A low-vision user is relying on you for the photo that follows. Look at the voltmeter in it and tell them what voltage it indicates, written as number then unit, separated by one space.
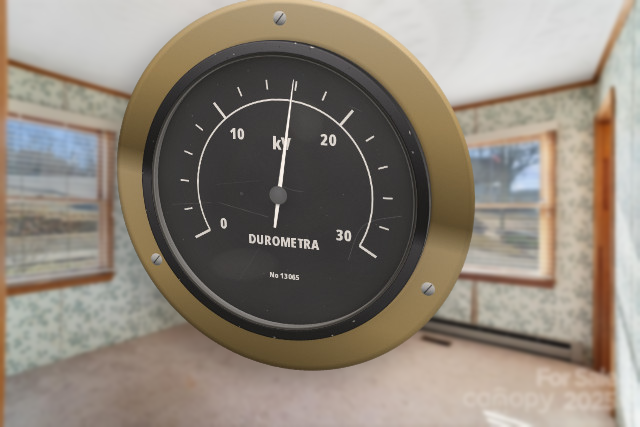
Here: 16 kV
